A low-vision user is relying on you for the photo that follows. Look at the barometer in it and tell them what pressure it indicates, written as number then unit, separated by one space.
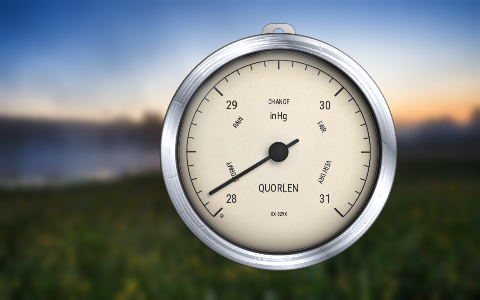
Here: 28.15 inHg
